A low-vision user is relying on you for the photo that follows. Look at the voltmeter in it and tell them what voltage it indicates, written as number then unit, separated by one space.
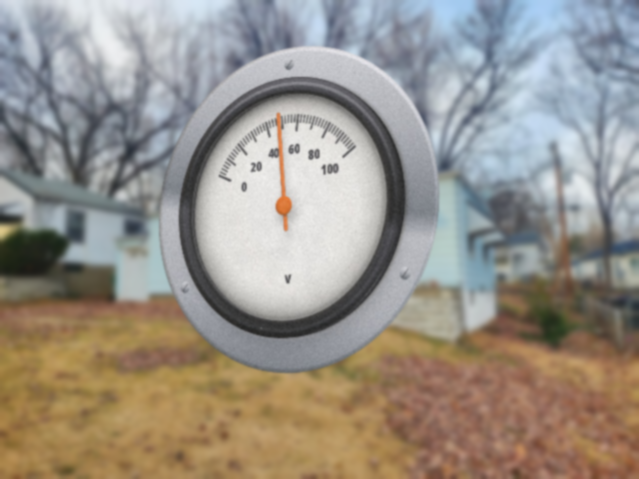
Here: 50 V
